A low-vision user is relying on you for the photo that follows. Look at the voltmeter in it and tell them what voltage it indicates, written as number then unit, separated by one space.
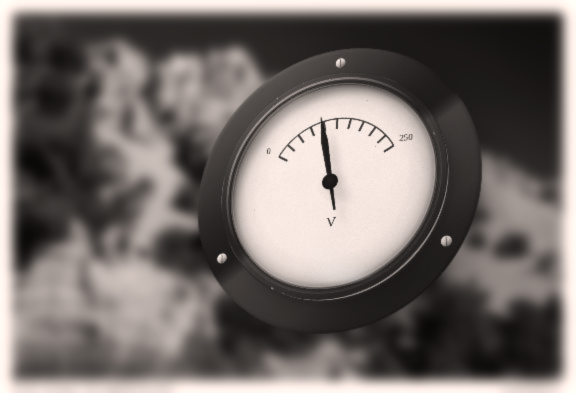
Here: 100 V
